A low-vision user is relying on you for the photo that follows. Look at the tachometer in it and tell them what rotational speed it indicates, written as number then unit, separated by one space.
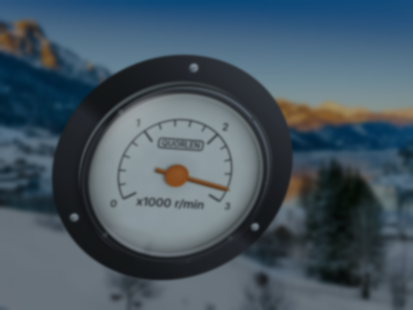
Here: 2800 rpm
